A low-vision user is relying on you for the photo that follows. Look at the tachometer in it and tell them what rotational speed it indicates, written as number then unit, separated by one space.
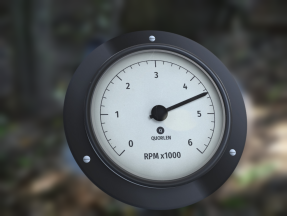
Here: 4500 rpm
